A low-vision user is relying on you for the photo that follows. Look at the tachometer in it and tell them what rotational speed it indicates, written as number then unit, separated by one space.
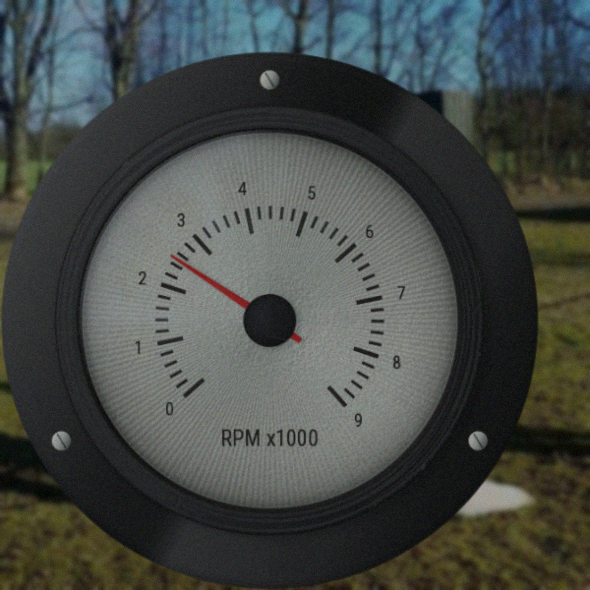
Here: 2500 rpm
